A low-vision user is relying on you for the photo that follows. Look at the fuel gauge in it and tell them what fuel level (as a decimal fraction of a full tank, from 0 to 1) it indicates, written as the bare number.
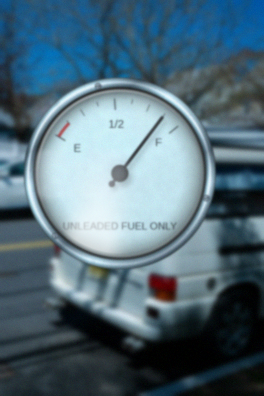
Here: 0.875
